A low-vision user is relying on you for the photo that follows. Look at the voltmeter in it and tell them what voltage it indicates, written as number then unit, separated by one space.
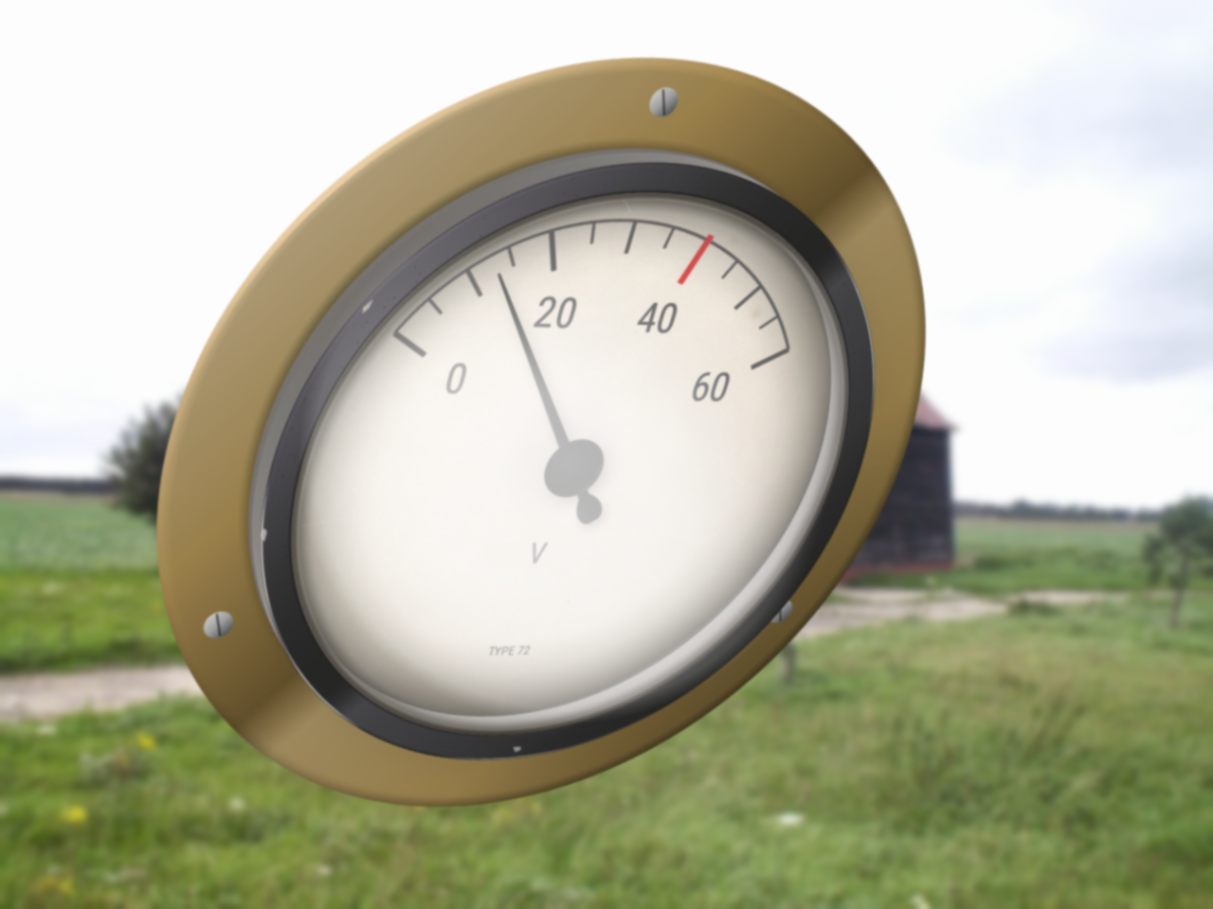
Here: 12.5 V
